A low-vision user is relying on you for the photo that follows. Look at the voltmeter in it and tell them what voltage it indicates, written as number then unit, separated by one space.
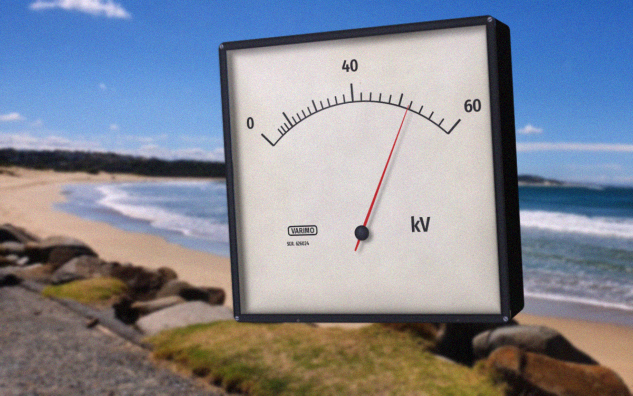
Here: 52 kV
